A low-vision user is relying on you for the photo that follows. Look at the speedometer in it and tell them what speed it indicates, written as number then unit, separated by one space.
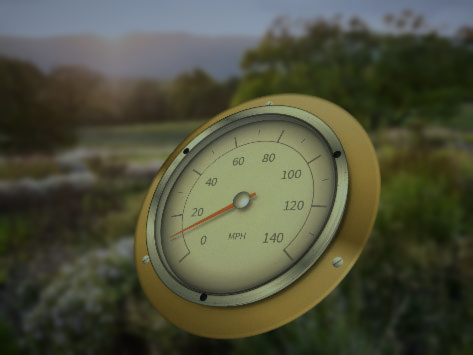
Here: 10 mph
